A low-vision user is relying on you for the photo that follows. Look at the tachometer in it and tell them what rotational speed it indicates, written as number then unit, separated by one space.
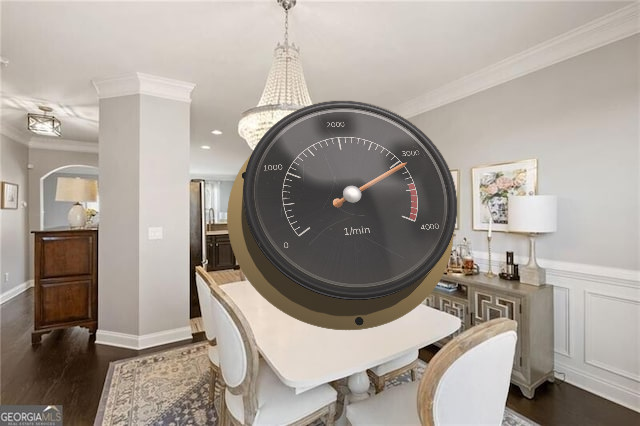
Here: 3100 rpm
